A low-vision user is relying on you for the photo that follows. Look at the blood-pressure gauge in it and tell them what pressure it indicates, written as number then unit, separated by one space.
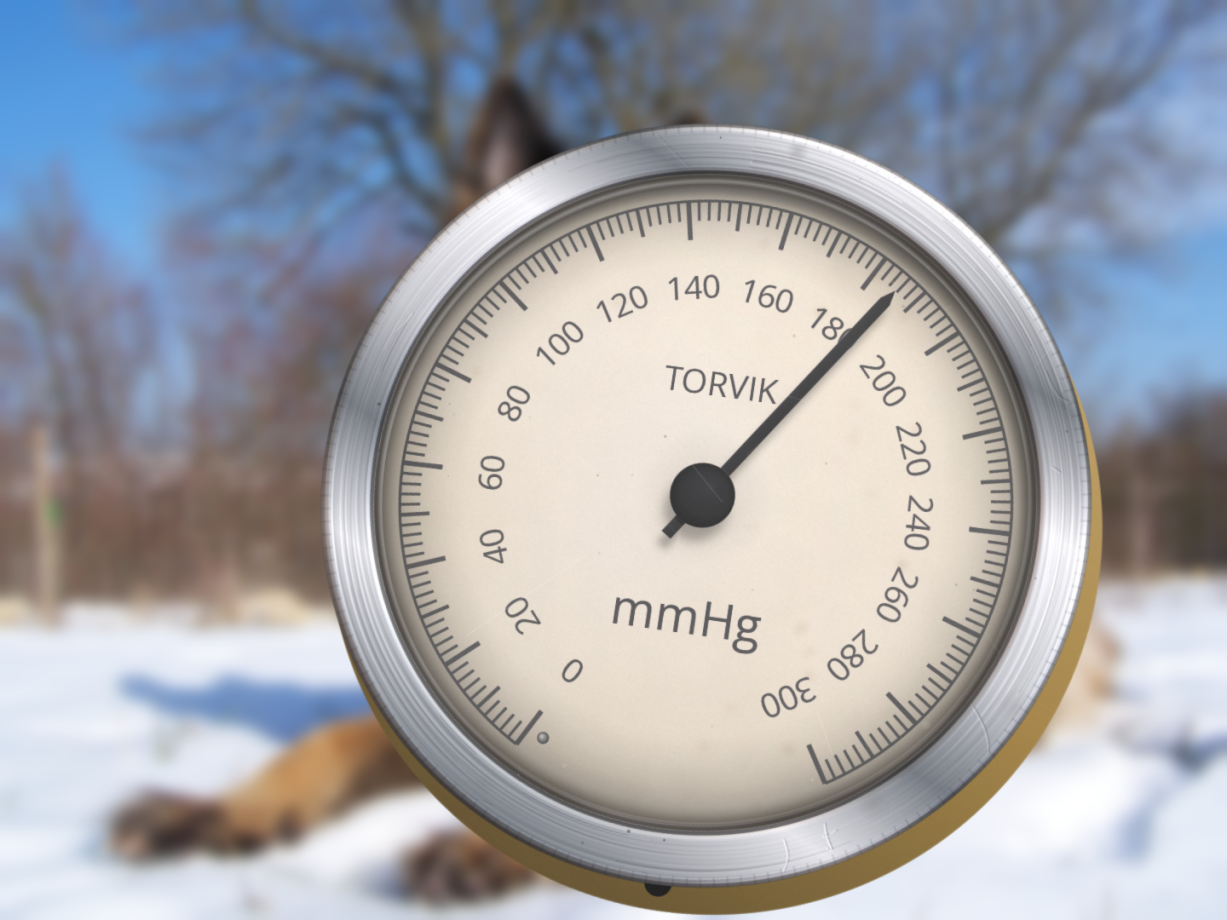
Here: 186 mmHg
